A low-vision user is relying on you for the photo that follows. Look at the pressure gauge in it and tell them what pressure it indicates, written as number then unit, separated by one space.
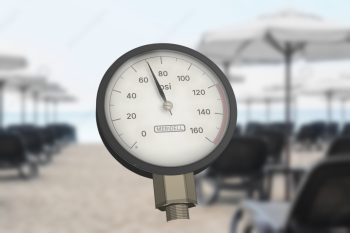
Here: 70 psi
